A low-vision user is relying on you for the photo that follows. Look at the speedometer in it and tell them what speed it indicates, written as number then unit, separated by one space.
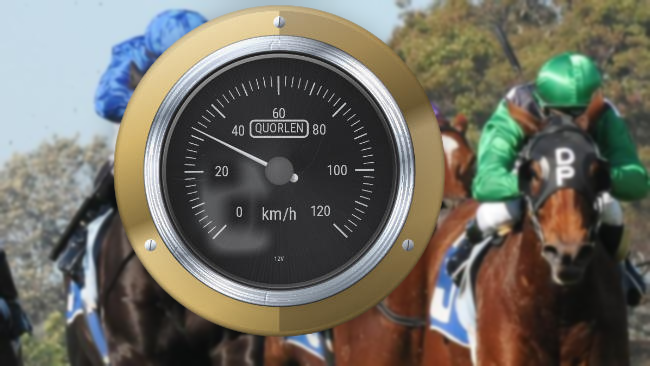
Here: 32 km/h
